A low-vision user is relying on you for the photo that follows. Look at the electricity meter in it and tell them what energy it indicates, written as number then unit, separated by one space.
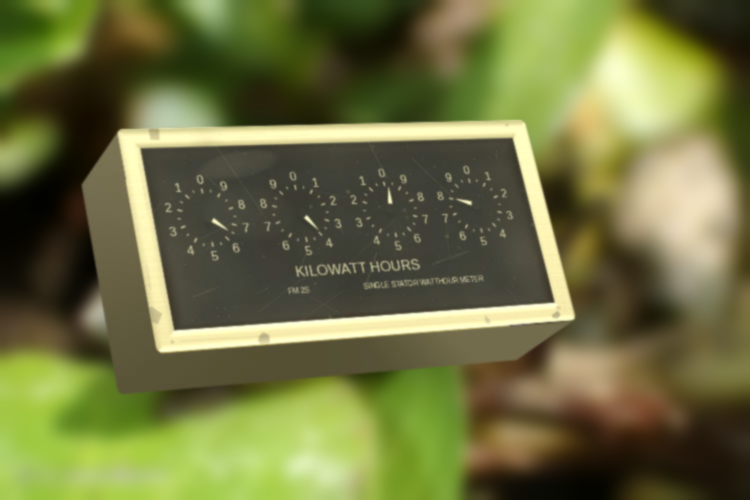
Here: 6398 kWh
